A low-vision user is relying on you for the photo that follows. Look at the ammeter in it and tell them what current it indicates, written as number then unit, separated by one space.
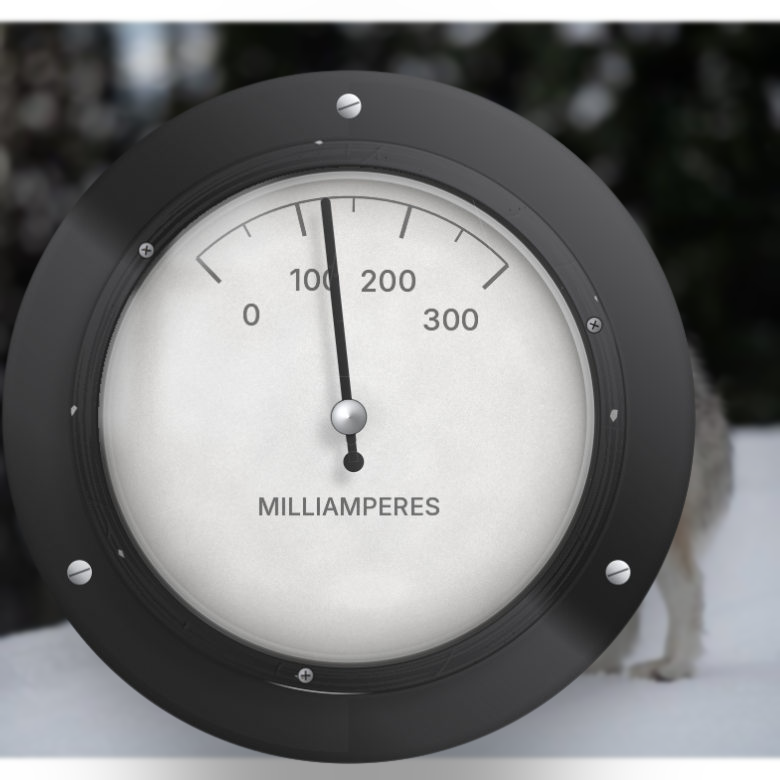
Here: 125 mA
